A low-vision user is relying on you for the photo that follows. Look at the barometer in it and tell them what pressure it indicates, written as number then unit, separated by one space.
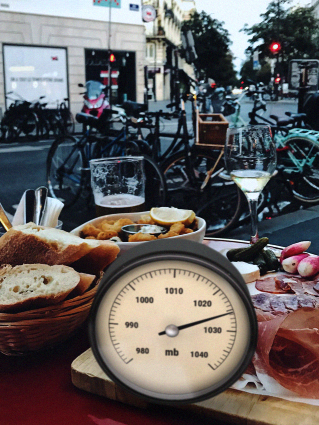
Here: 1025 mbar
